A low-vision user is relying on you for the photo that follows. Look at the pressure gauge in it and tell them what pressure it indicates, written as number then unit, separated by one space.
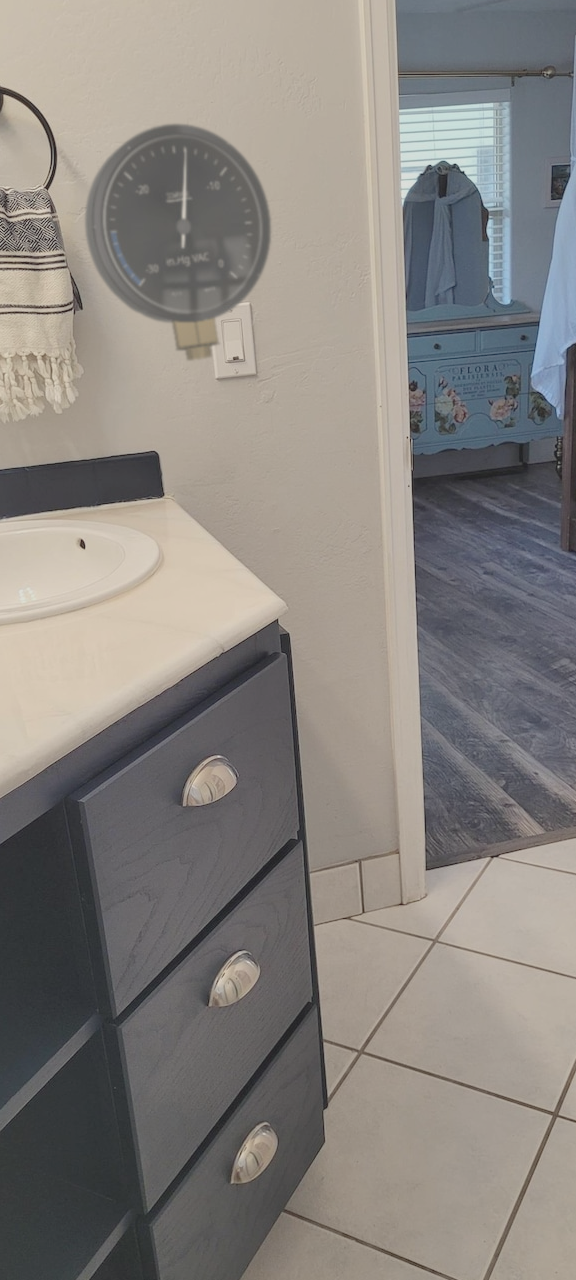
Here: -14 inHg
